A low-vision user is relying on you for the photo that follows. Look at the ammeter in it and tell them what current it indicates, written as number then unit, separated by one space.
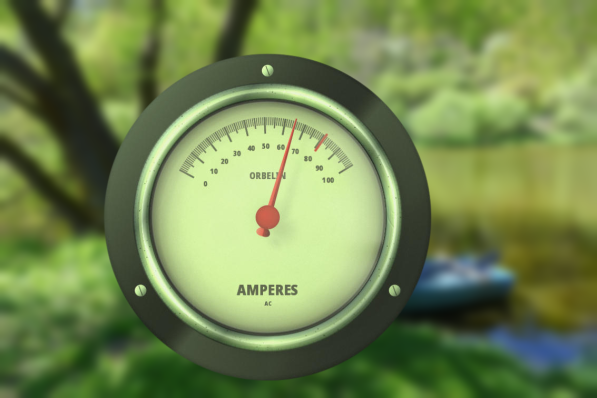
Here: 65 A
